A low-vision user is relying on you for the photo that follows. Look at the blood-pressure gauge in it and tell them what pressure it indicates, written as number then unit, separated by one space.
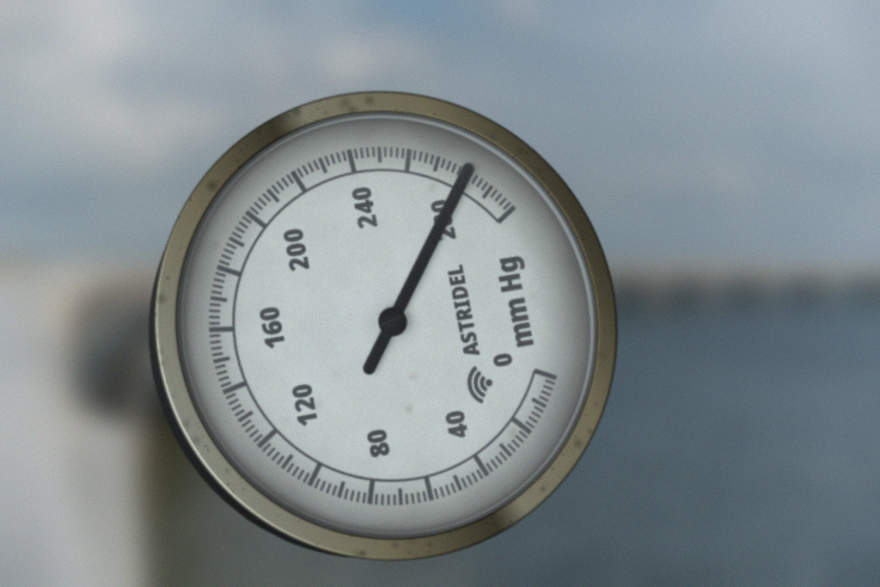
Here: 280 mmHg
